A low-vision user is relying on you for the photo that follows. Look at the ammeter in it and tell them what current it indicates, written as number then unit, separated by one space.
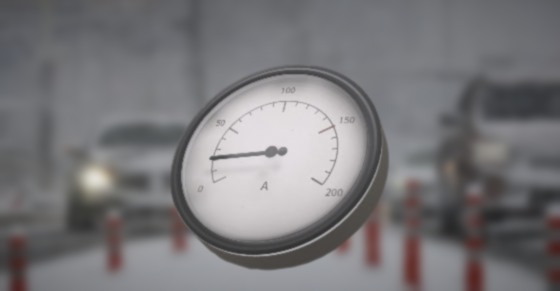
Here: 20 A
